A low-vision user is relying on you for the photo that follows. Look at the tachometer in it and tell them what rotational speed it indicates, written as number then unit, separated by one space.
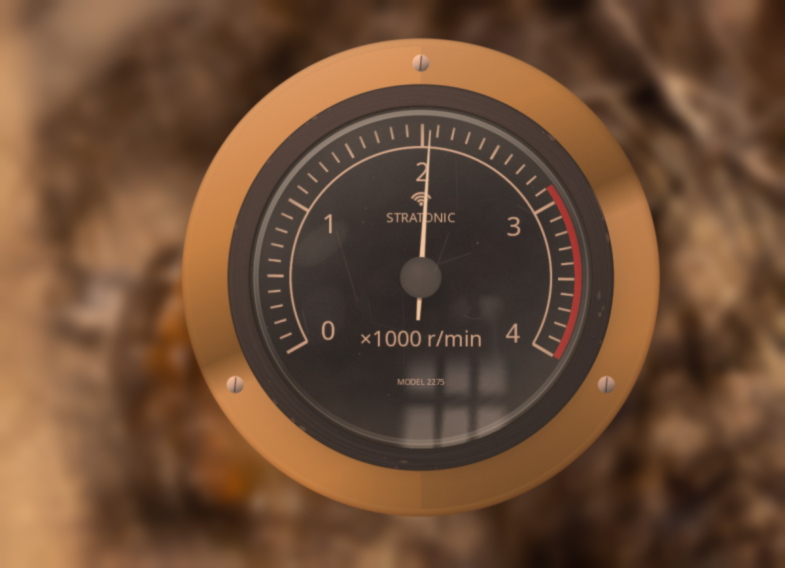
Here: 2050 rpm
